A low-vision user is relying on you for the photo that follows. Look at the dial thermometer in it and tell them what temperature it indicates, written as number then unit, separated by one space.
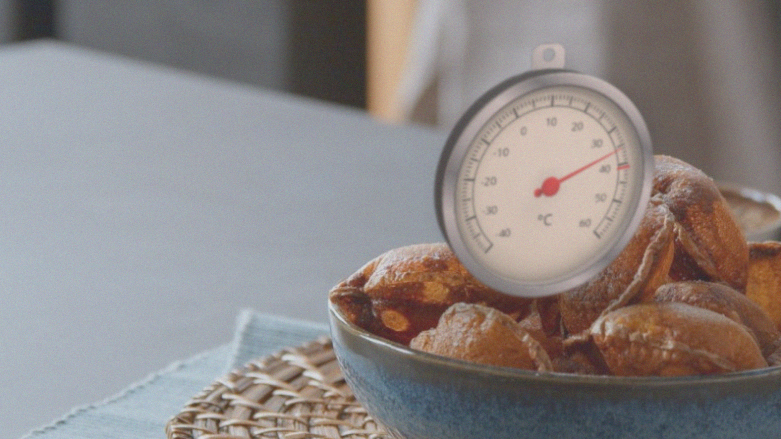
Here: 35 °C
